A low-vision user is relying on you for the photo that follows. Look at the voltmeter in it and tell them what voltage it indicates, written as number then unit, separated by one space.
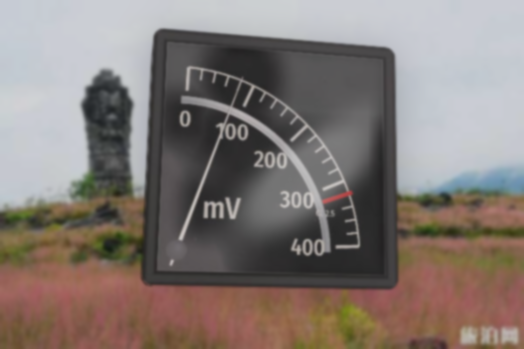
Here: 80 mV
